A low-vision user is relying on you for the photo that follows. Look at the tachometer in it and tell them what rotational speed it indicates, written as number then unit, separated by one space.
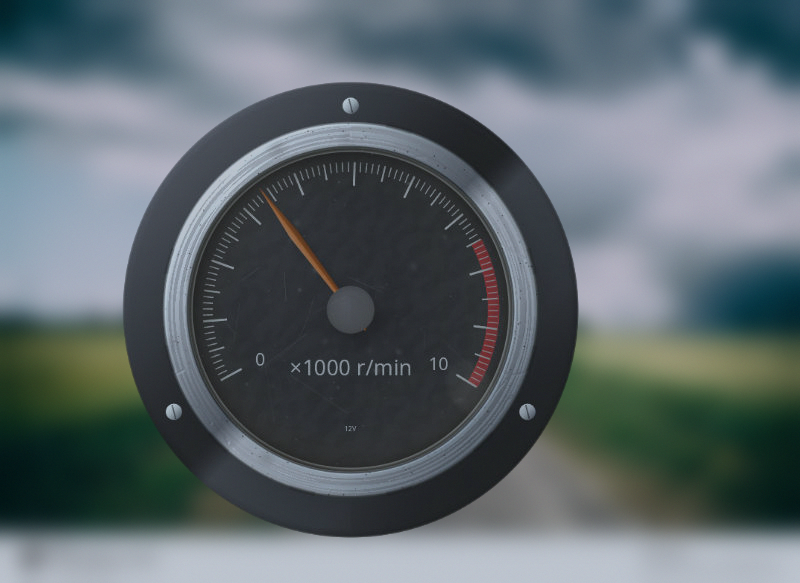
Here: 3400 rpm
